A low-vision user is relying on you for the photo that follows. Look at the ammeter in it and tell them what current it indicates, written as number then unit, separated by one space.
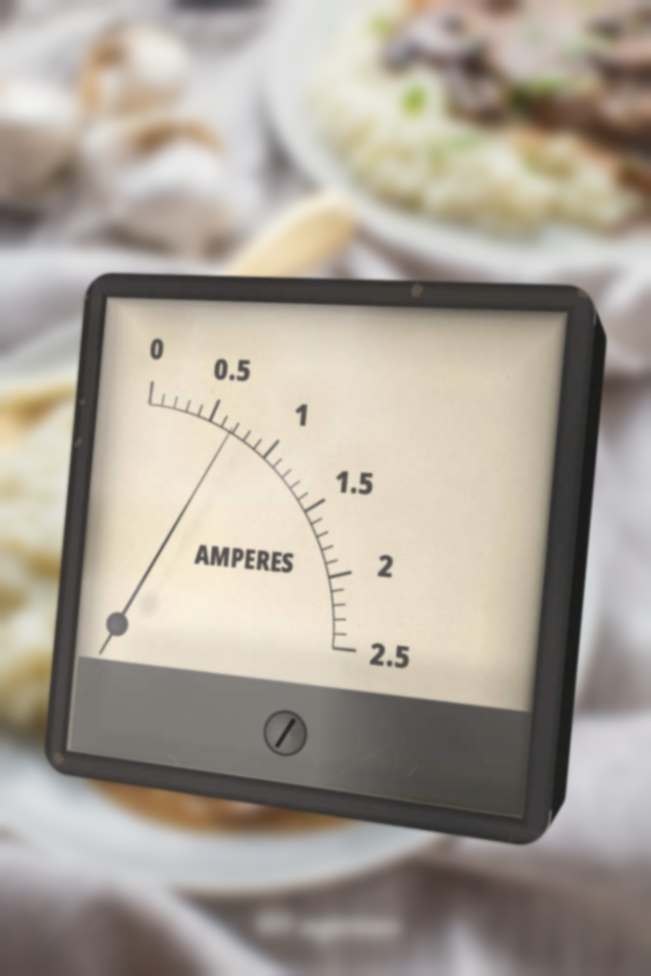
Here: 0.7 A
